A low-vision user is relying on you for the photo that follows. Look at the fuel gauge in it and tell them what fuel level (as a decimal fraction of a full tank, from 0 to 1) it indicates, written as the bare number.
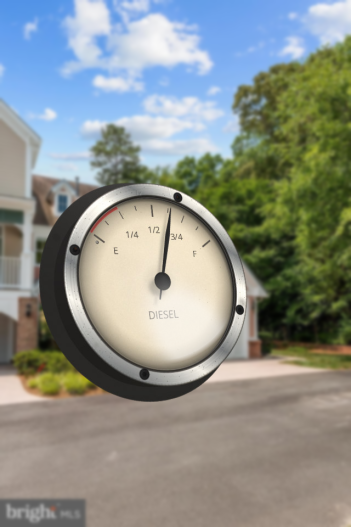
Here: 0.625
